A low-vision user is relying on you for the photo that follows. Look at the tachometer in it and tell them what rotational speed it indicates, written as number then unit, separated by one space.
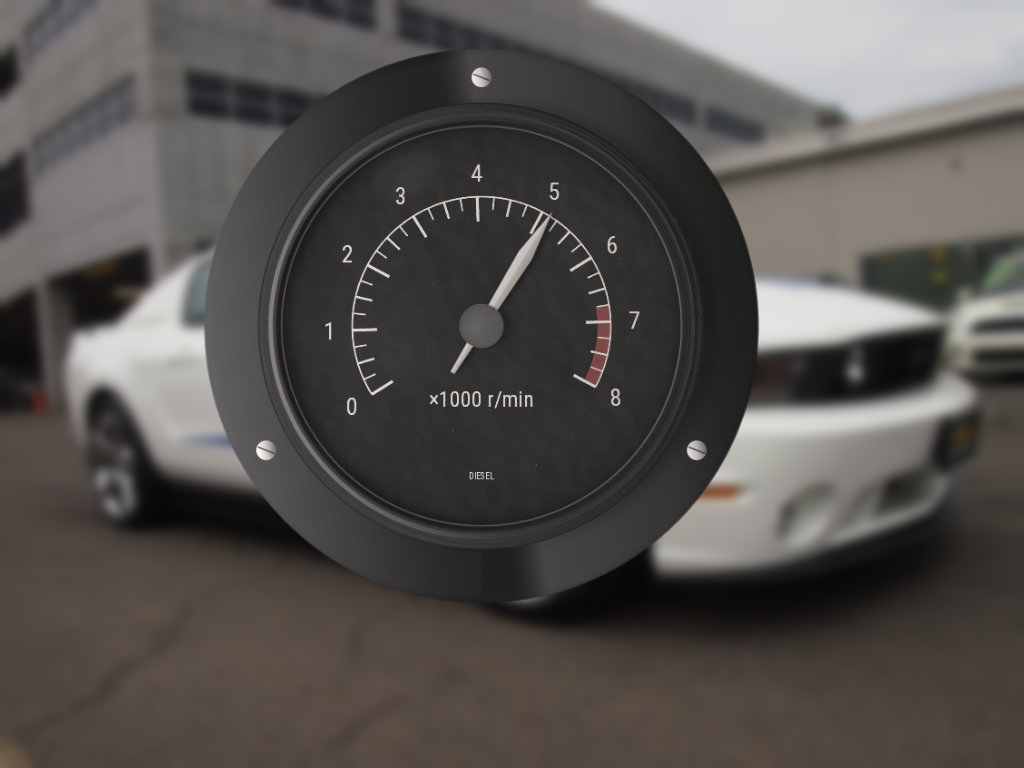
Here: 5125 rpm
